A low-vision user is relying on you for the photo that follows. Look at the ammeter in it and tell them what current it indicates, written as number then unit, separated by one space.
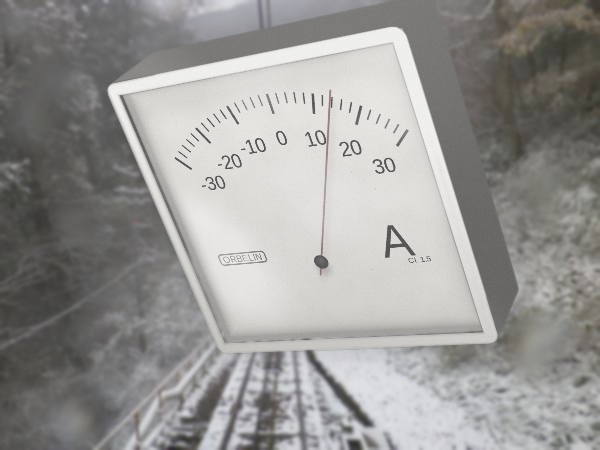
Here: 14 A
